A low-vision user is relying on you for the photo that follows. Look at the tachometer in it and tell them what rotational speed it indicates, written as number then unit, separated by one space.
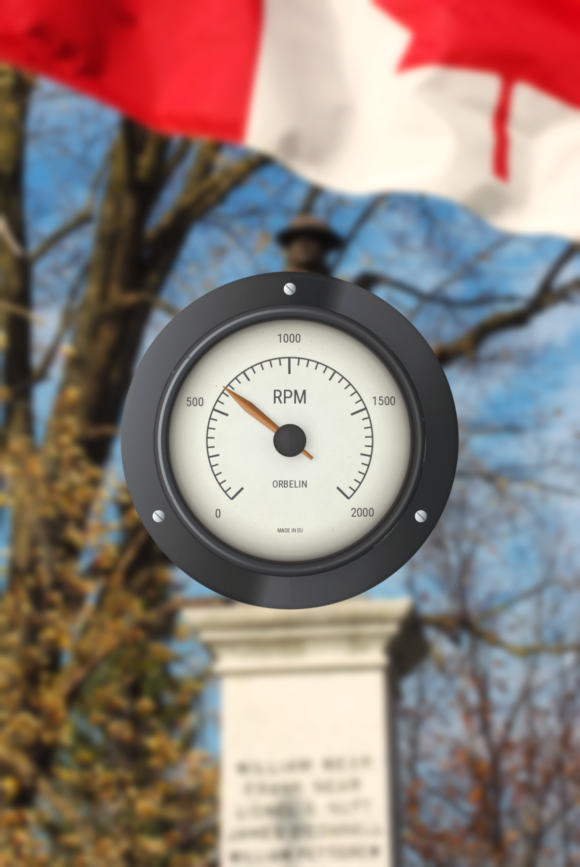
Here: 625 rpm
